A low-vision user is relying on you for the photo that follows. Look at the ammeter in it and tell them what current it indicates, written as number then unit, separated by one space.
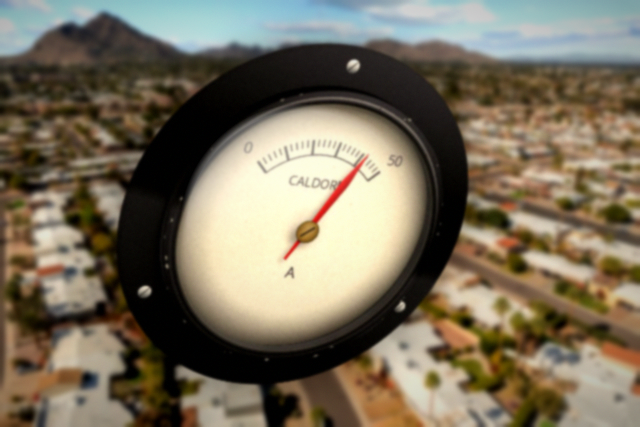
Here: 40 A
